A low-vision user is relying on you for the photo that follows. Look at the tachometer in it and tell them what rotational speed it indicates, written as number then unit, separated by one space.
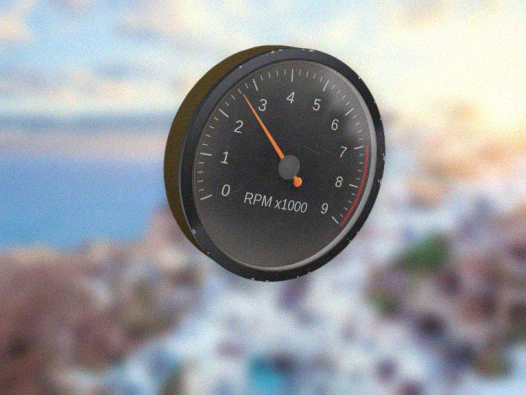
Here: 2600 rpm
